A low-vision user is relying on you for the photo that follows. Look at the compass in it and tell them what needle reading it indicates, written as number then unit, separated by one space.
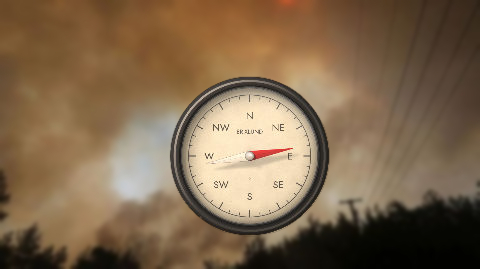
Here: 80 °
